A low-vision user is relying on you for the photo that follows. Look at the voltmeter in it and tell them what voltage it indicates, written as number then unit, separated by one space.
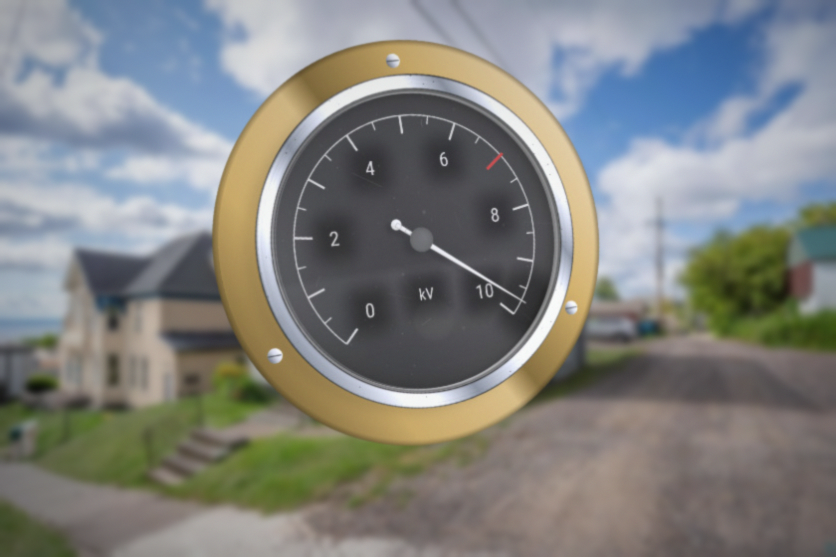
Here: 9.75 kV
